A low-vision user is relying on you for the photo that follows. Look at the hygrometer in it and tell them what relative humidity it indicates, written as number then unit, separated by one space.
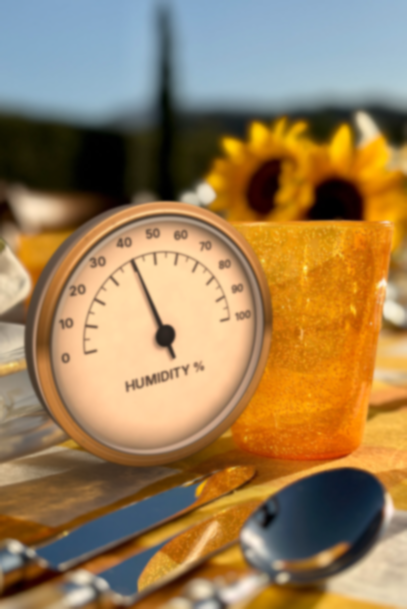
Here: 40 %
